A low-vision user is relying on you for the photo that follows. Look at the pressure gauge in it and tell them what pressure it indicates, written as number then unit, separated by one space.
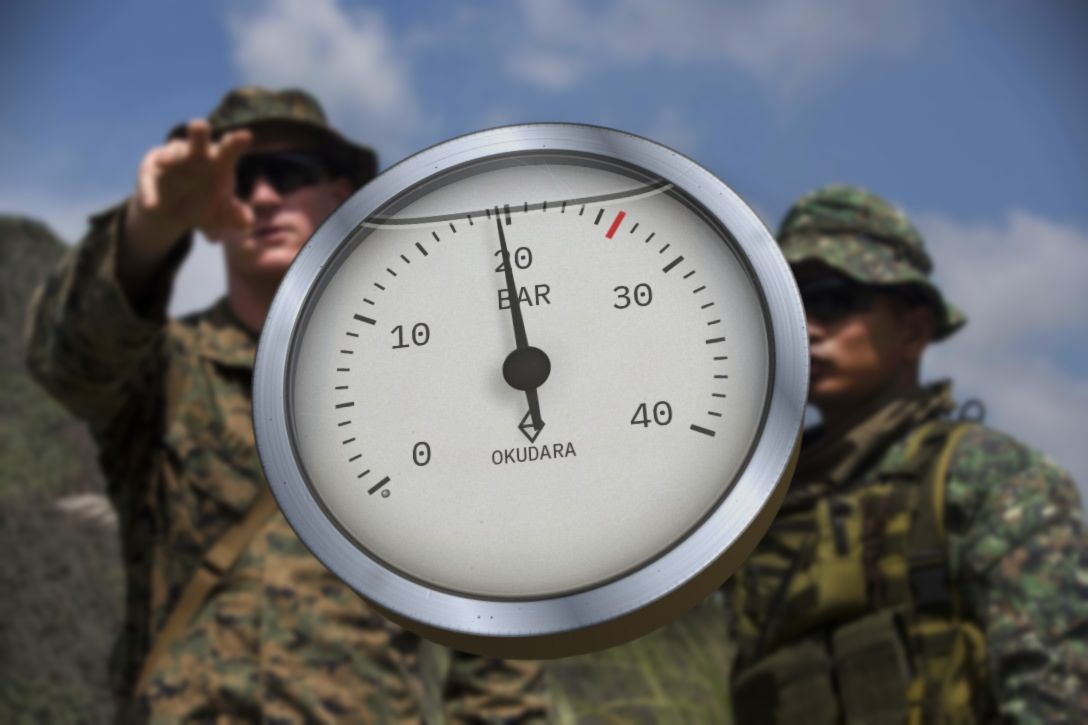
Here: 19.5 bar
